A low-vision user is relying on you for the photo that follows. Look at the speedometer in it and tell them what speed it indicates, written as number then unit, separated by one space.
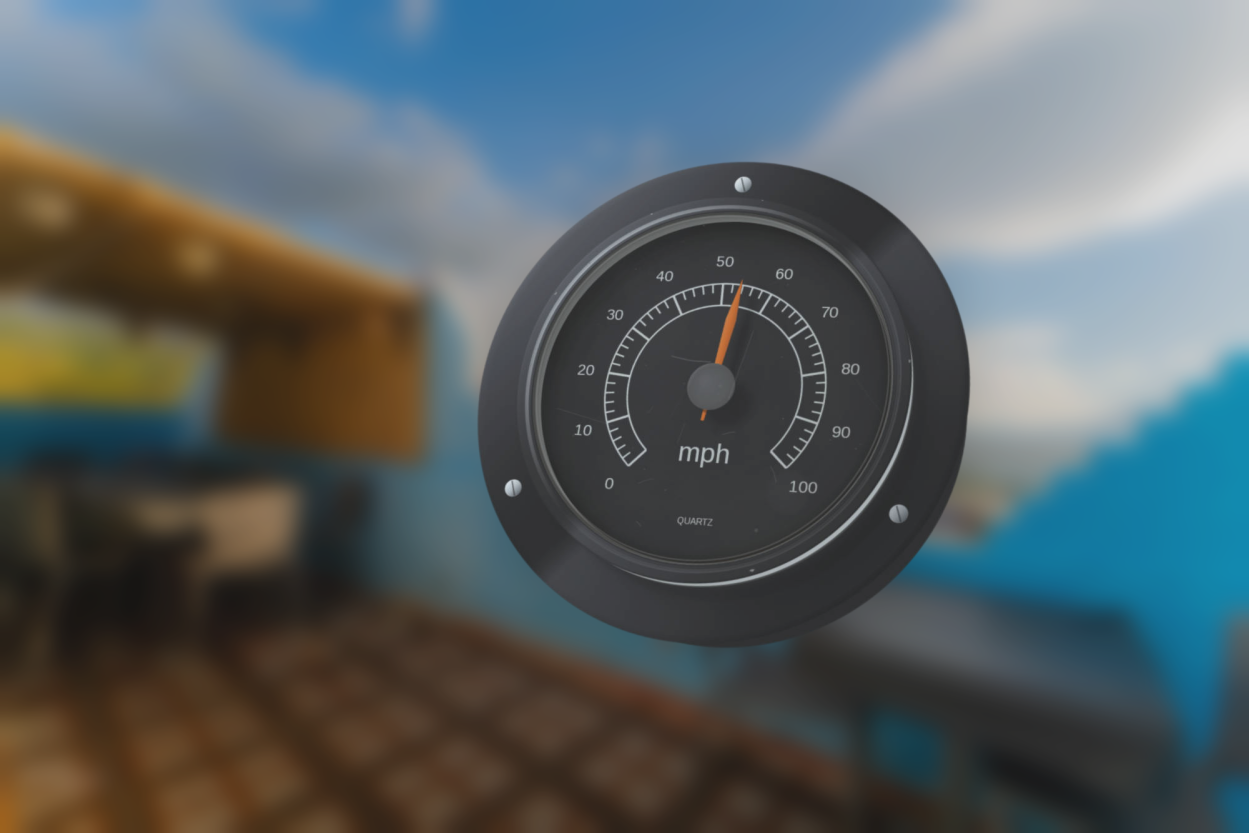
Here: 54 mph
